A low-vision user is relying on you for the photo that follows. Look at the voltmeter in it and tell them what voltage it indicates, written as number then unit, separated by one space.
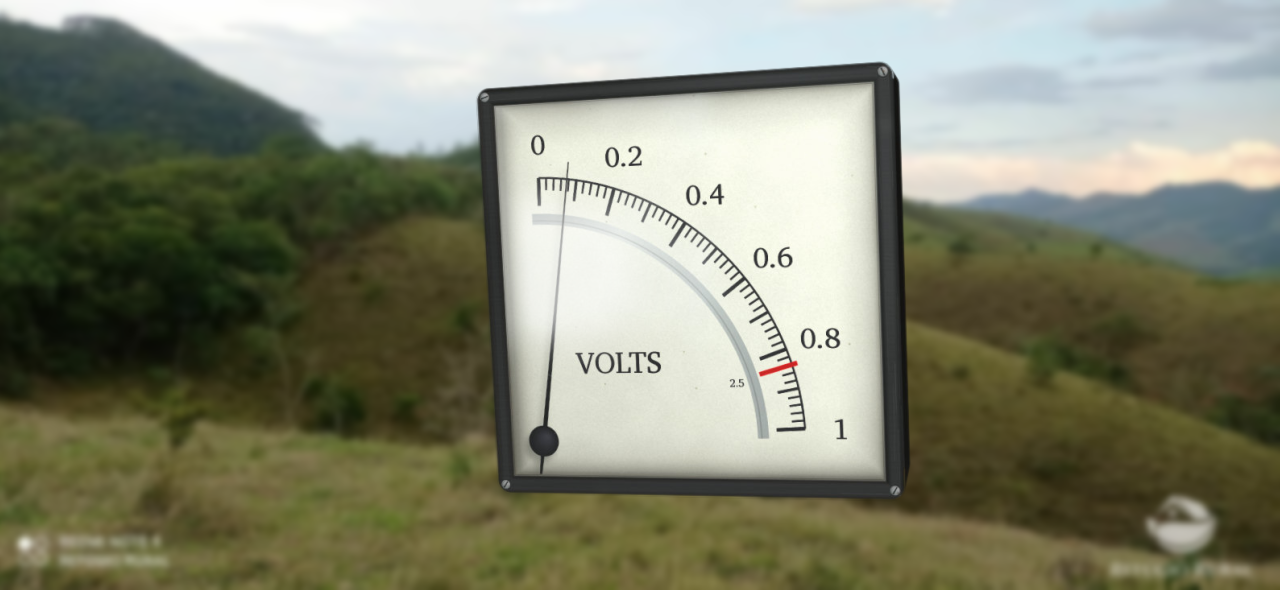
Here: 0.08 V
